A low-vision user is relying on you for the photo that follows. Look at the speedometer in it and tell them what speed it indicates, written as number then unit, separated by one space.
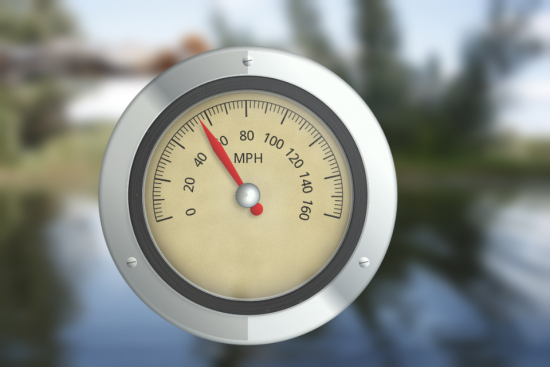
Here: 56 mph
